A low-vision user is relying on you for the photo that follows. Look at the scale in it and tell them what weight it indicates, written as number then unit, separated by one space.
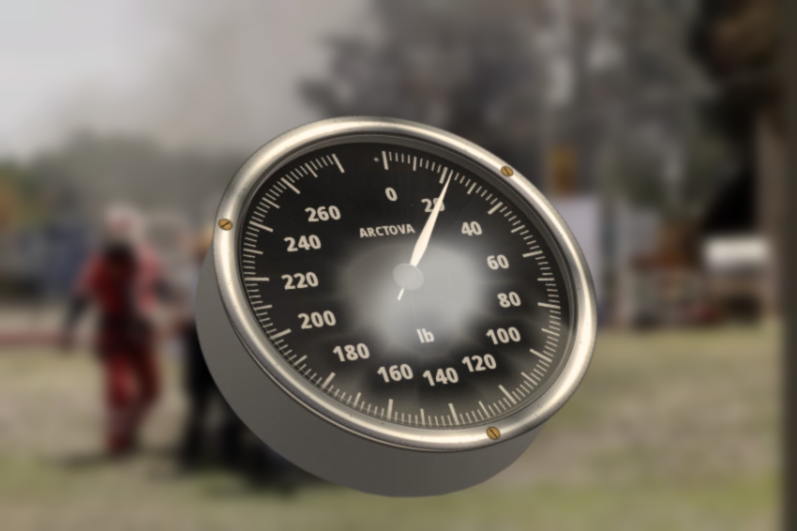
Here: 22 lb
